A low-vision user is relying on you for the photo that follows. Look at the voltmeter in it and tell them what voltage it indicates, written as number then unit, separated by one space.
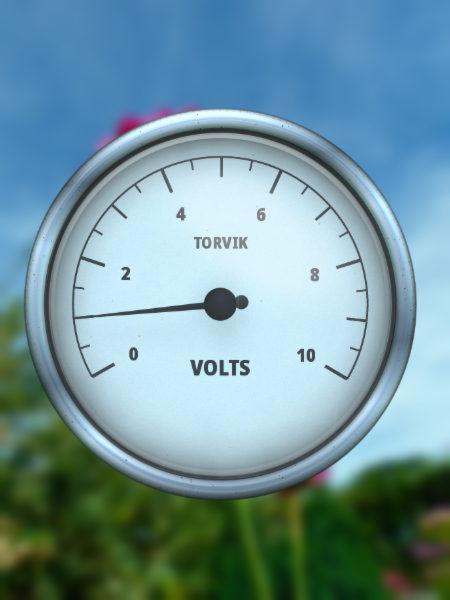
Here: 1 V
